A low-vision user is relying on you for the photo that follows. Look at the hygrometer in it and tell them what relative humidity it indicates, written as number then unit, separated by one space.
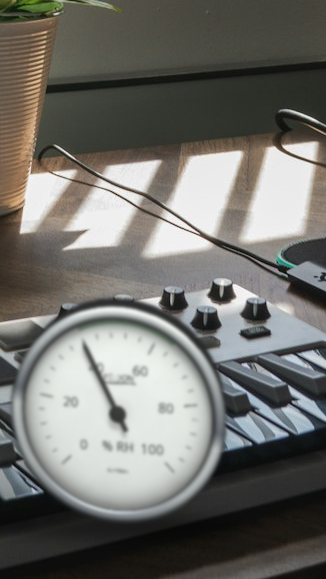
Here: 40 %
